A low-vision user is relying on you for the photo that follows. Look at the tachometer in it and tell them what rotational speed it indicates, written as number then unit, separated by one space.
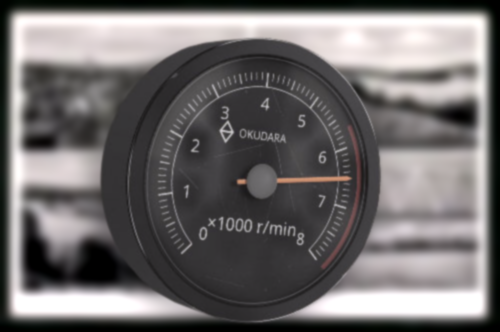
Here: 6500 rpm
